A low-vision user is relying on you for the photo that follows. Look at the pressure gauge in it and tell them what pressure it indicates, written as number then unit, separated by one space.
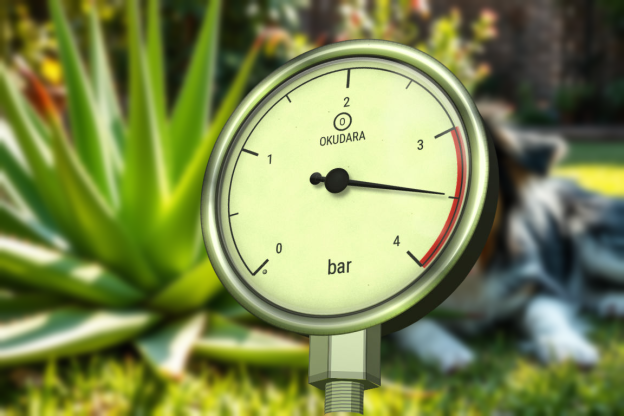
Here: 3.5 bar
